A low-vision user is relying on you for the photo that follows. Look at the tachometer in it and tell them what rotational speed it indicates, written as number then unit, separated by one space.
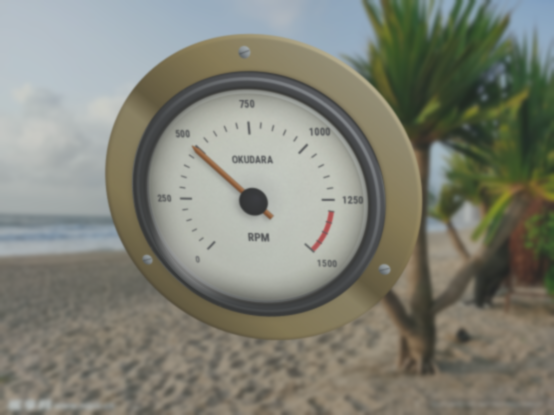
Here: 500 rpm
